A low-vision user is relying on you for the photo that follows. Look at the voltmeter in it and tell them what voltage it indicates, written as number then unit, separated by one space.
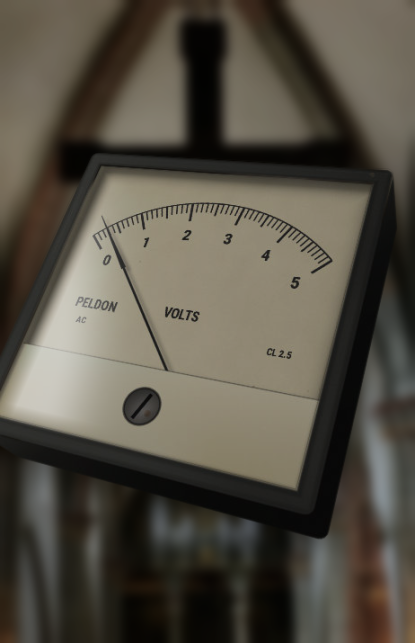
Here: 0.3 V
